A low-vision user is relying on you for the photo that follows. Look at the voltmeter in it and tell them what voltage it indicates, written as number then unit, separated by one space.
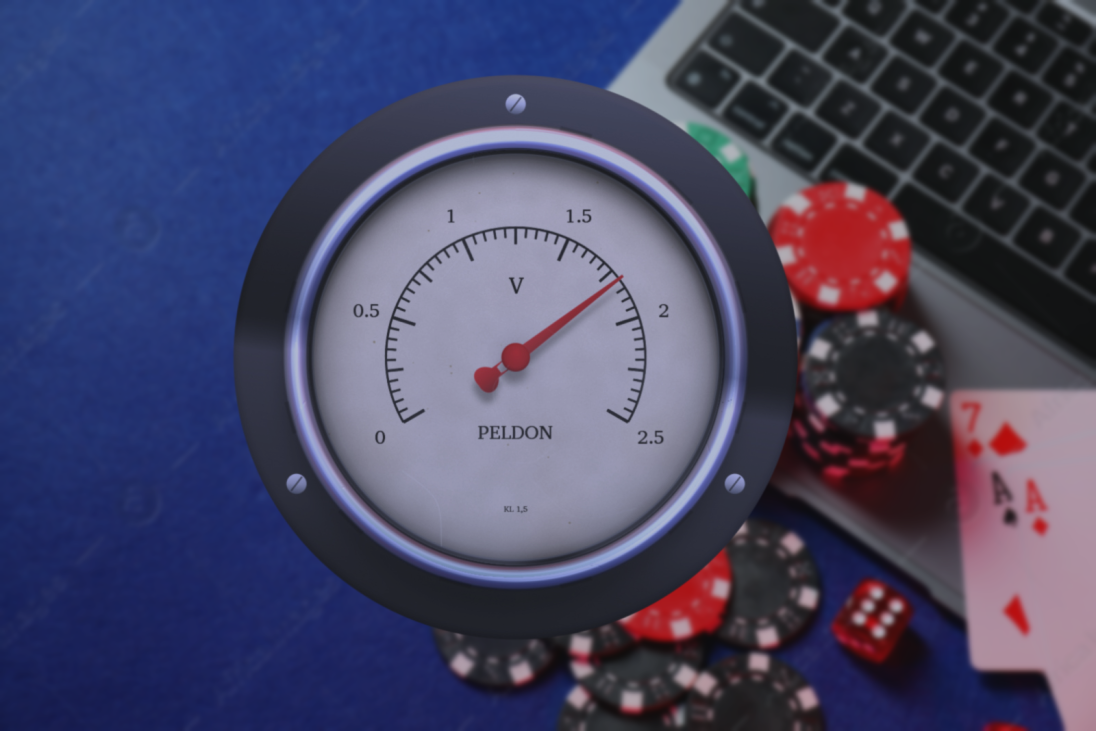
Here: 1.8 V
